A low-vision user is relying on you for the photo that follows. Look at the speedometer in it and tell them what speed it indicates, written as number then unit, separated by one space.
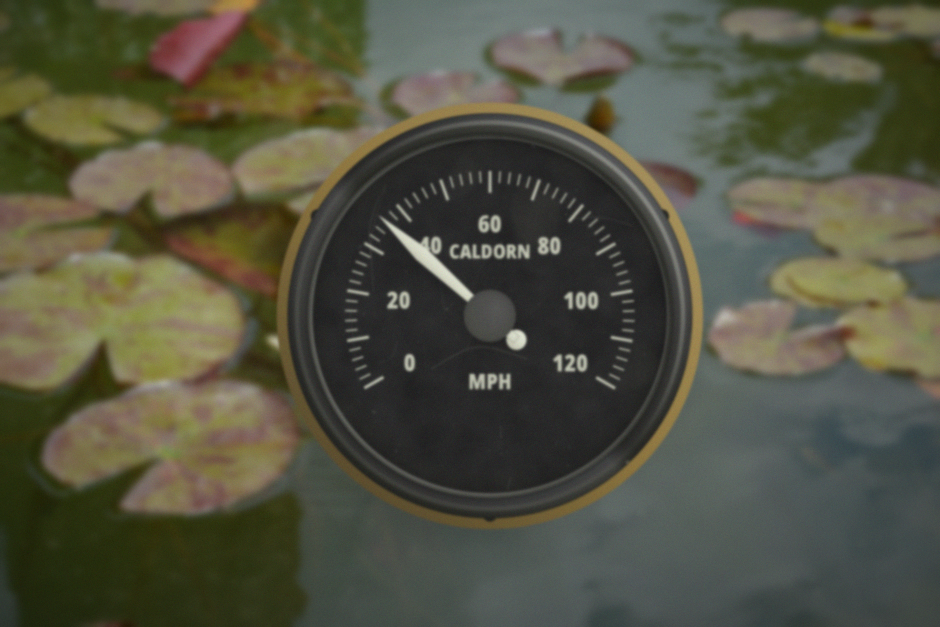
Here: 36 mph
